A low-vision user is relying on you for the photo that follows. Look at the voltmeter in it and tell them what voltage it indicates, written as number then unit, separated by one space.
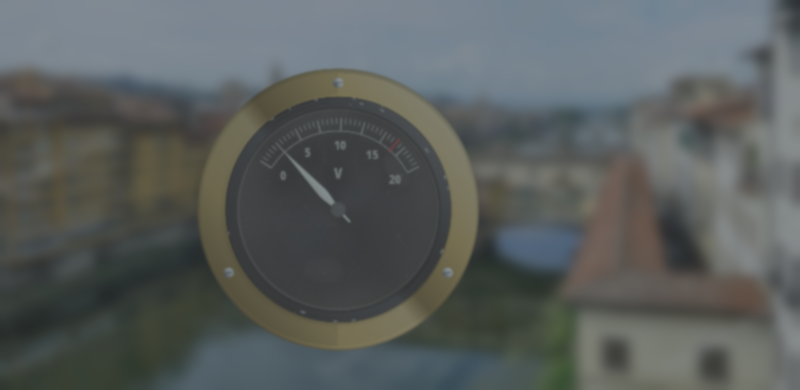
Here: 2.5 V
